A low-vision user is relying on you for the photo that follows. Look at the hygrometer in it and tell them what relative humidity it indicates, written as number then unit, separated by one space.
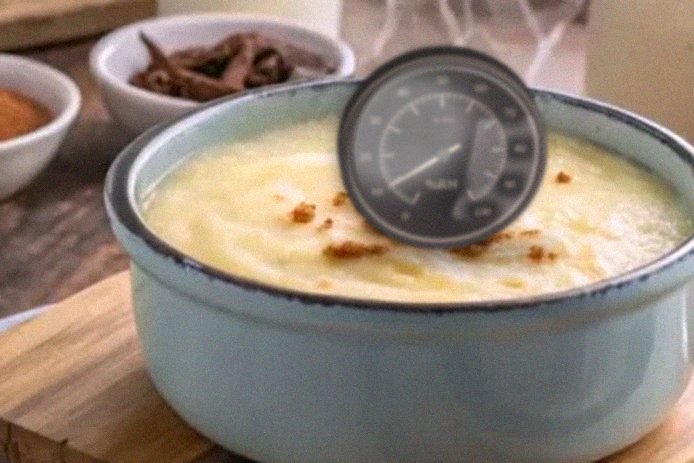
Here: 10 %
